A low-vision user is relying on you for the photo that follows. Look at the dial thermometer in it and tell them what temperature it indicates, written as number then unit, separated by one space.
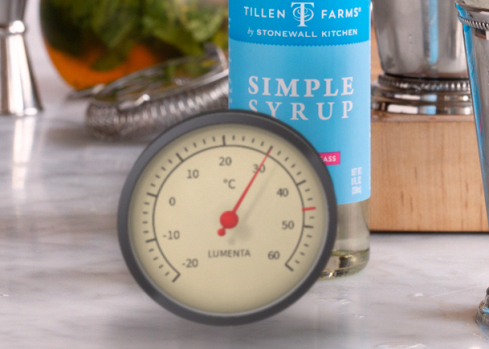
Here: 30 °C
